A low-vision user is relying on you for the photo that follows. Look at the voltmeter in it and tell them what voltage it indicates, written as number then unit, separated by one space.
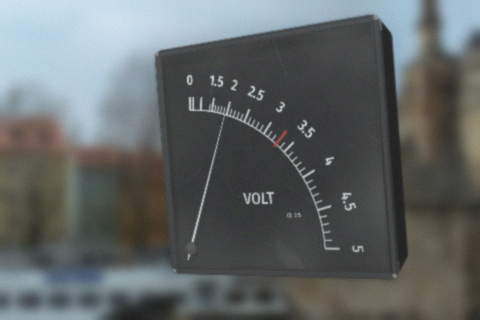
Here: 2 V
